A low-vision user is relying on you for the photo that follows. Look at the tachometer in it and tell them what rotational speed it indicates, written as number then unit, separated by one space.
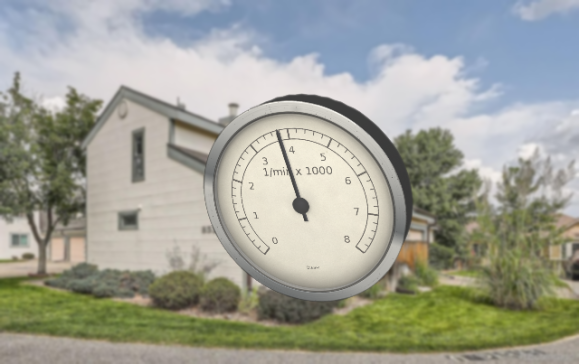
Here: 3800 rpm
